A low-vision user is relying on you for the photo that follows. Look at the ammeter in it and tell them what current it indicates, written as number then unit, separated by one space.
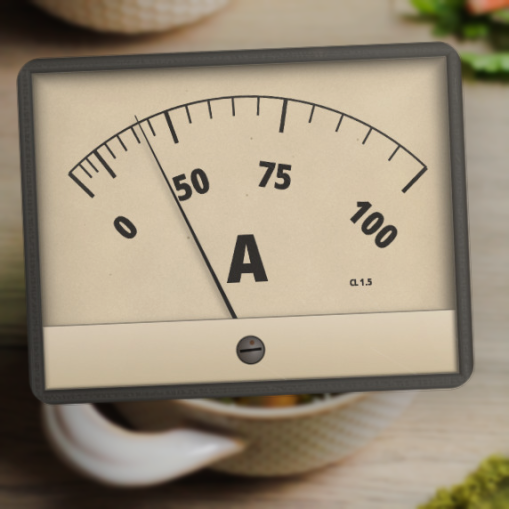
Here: 42.5 A
